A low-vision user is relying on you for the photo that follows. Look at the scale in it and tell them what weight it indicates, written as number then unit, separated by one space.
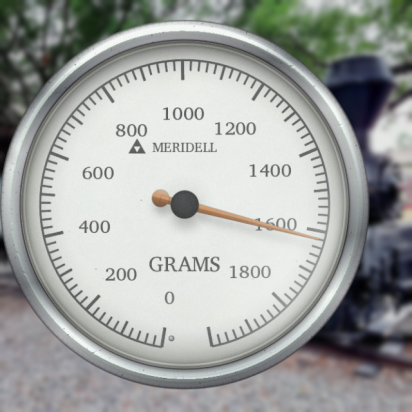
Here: 1620 g
